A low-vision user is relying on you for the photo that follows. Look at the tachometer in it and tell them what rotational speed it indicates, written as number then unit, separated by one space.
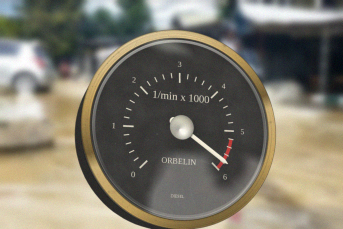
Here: 5800 rpm
